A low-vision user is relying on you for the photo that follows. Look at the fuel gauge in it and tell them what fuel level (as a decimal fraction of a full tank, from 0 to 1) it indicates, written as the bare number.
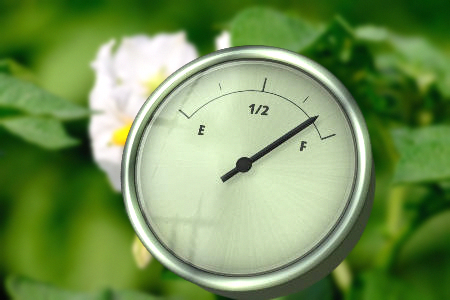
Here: 0.875
